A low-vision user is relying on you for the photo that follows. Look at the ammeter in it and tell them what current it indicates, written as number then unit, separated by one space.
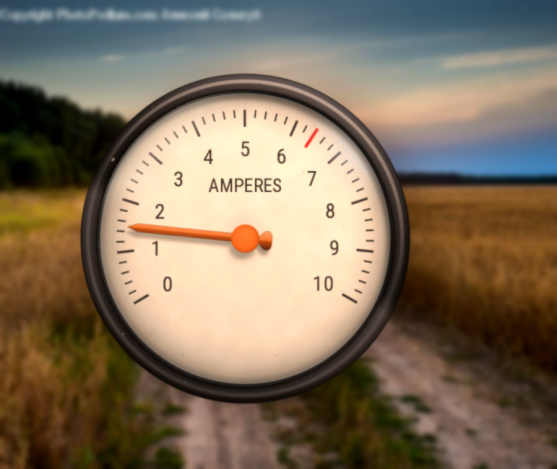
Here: 1.5 A
